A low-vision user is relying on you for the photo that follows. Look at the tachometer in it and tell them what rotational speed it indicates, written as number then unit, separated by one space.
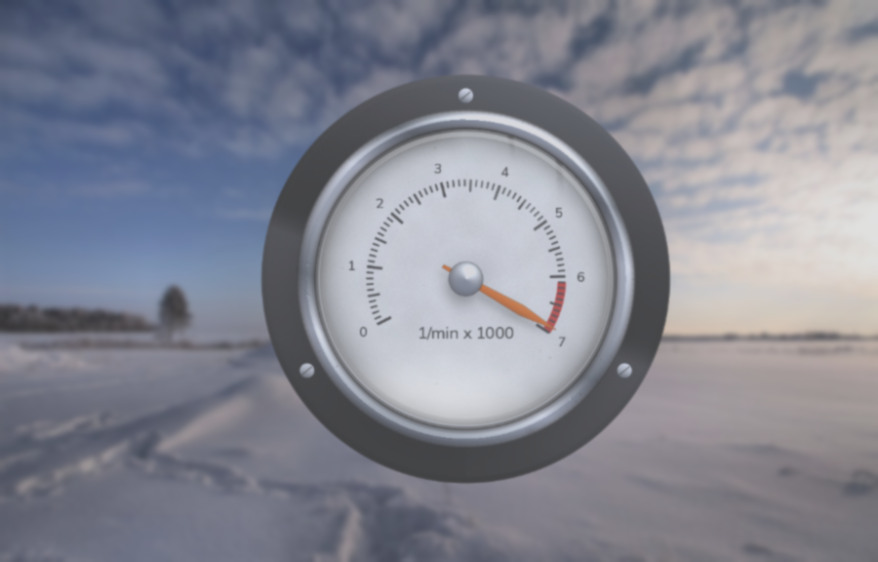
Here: 6900 rpm
